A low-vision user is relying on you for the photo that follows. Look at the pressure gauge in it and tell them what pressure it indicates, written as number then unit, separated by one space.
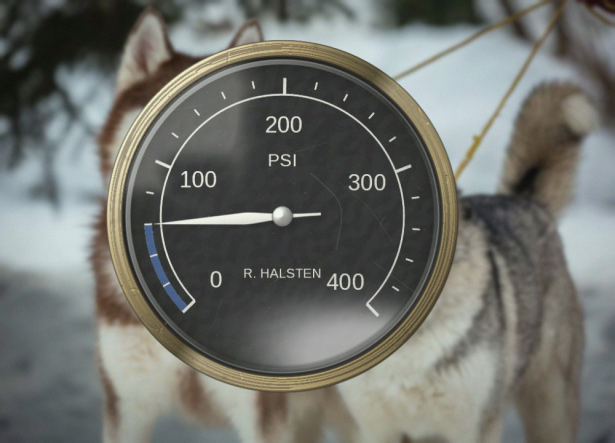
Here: 60 psi
